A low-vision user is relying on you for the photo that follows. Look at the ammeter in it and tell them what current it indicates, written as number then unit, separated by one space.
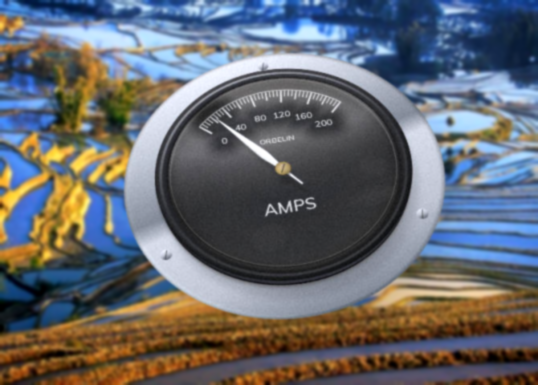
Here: 20 A
